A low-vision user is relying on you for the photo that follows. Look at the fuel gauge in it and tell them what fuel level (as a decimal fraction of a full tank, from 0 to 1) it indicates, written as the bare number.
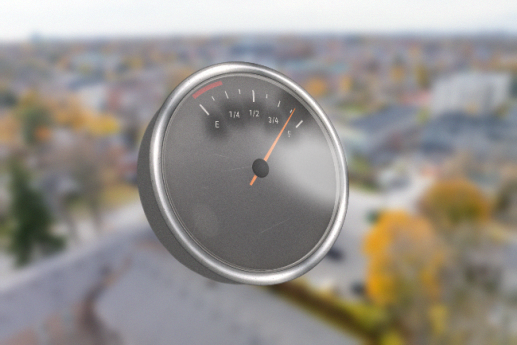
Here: 0.875
